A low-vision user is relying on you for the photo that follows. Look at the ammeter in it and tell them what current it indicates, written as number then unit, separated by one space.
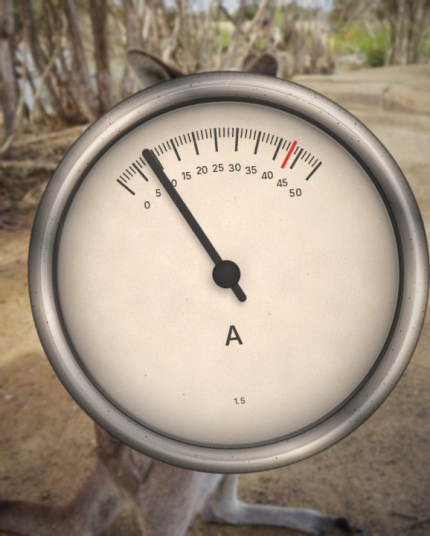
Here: 9 A
